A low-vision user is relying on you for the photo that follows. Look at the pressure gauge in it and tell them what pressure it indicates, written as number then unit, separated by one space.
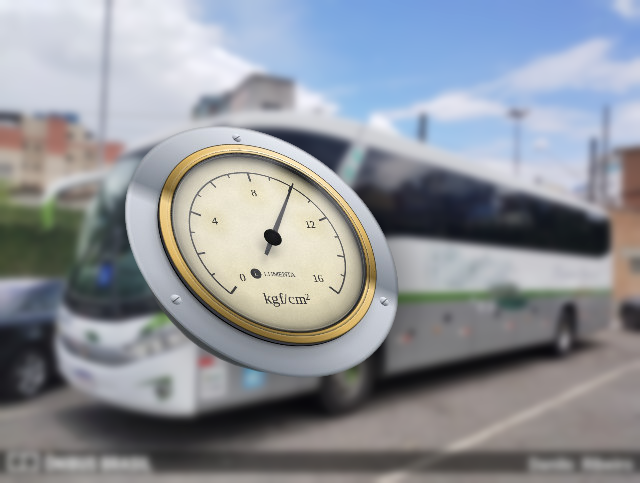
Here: 10 kg/cm²
